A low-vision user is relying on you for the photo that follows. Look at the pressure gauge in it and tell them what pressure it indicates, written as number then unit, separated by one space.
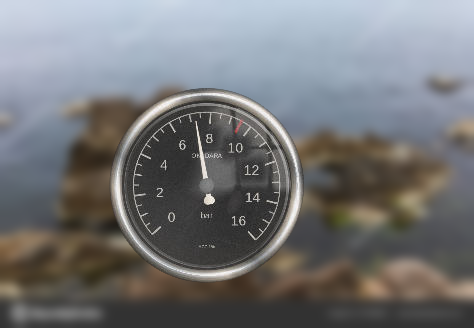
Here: 7.25 bar
